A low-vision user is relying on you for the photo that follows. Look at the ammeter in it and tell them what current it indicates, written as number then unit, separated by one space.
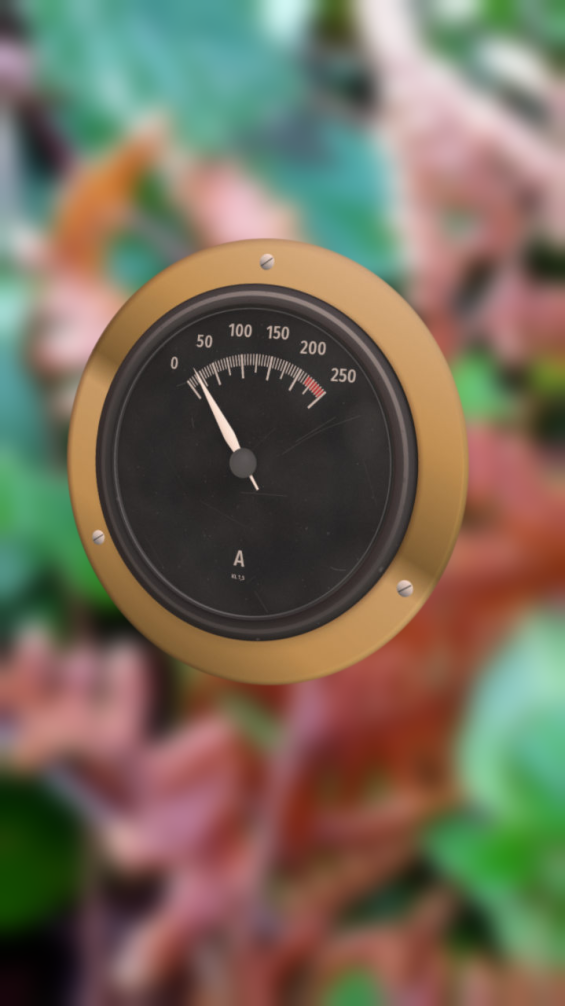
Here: 25 A
